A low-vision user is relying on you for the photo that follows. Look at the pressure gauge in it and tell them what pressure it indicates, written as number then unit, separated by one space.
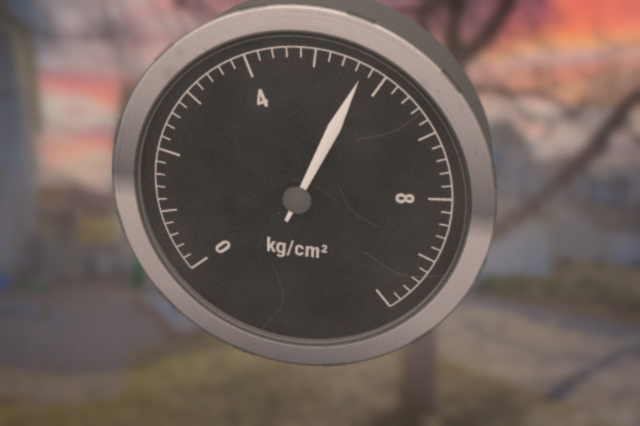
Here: 5.7 kg/cm²
